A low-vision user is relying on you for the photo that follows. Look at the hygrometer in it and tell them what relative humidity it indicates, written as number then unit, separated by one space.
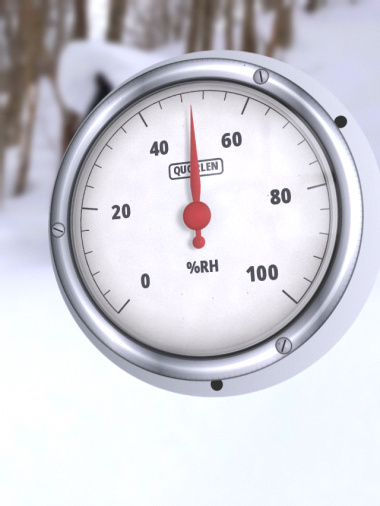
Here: 50 %
